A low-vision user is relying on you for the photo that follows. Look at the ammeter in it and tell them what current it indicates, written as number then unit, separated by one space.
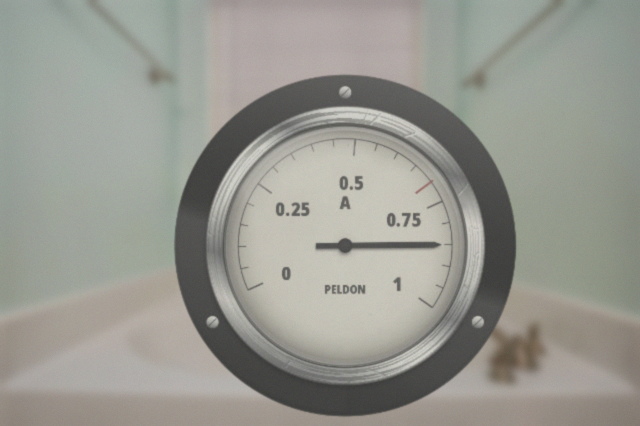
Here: 0.85 A
